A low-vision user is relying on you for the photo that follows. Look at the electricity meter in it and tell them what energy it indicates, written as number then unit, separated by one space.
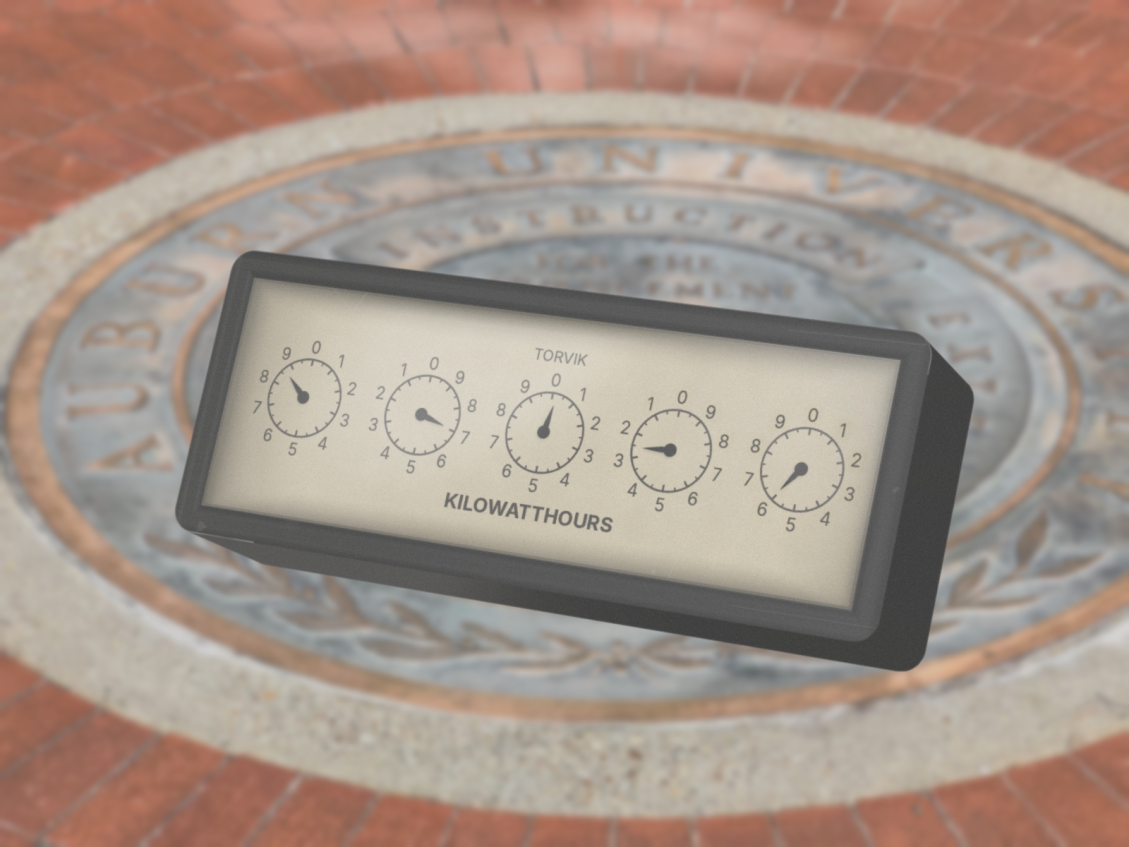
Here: 87026 kWh
